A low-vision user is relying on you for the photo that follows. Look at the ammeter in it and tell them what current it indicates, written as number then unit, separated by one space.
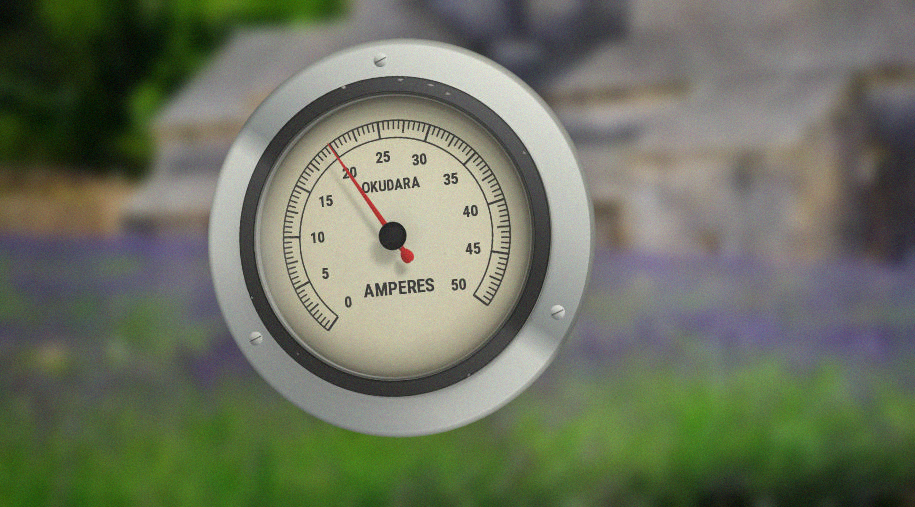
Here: 20 A
